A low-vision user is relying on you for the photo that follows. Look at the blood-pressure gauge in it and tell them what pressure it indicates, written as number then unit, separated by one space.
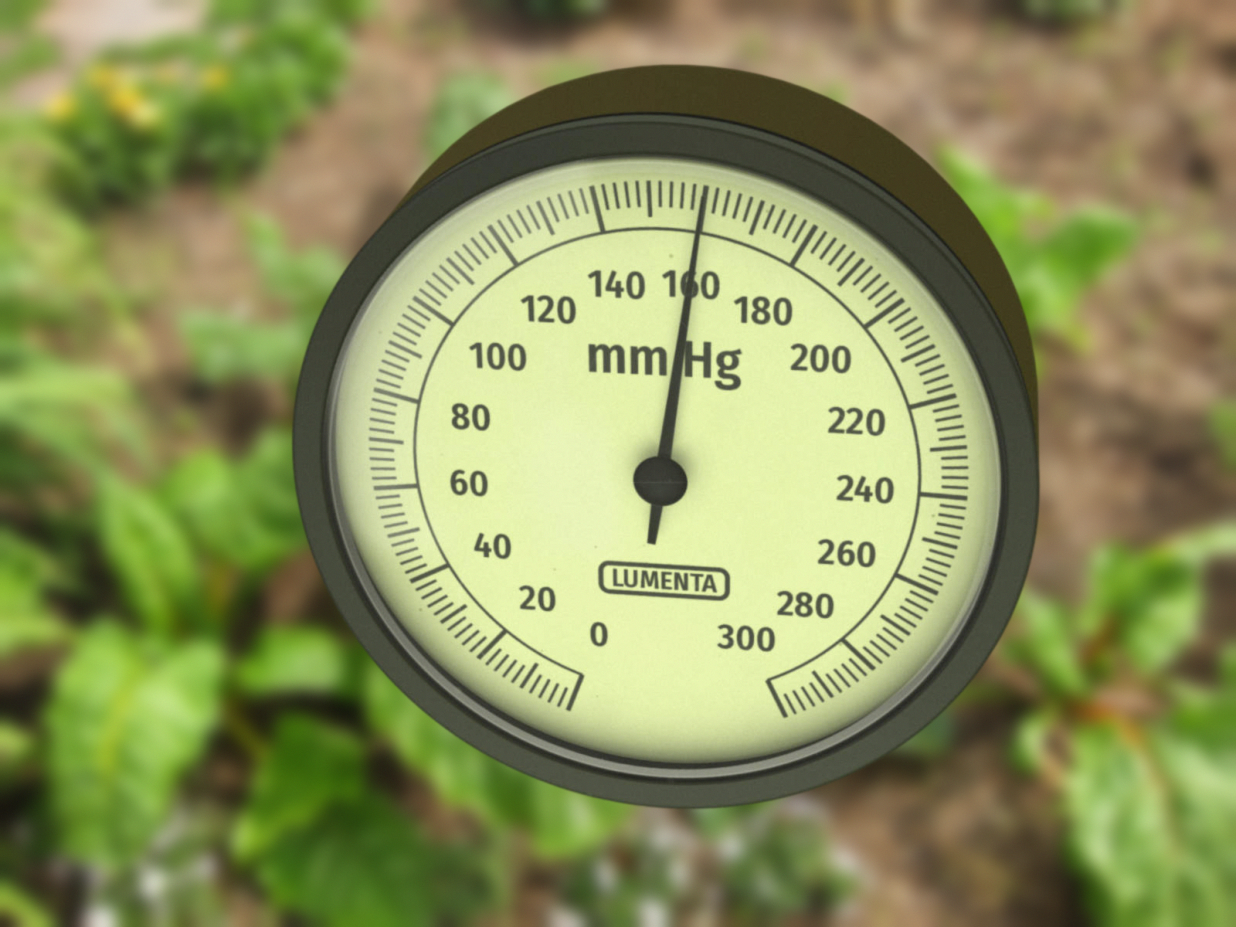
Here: 160 mmHg
